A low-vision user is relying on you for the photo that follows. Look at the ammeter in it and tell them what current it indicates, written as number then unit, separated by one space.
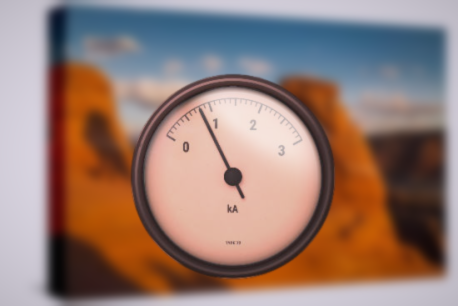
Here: 0.8 kA
